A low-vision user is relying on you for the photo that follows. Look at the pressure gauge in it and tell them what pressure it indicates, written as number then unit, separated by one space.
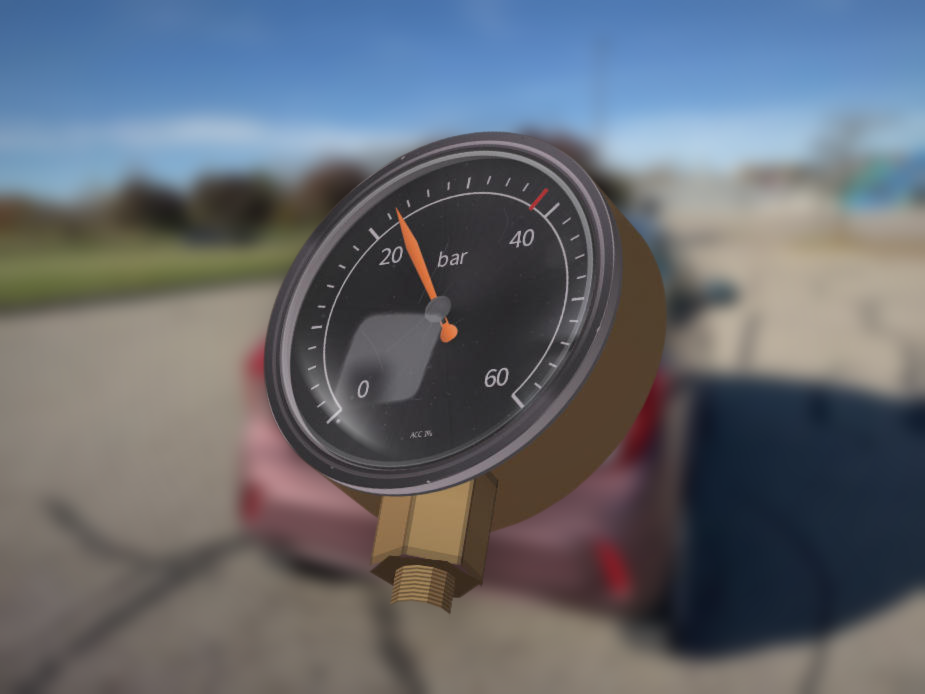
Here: 23 bar
